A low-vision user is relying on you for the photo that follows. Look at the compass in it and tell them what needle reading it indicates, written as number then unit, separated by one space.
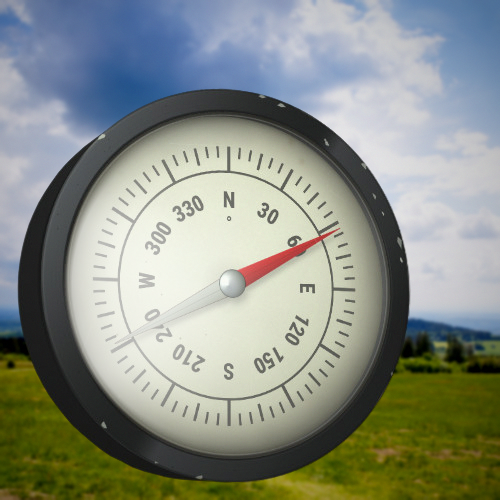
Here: 62.5 °
